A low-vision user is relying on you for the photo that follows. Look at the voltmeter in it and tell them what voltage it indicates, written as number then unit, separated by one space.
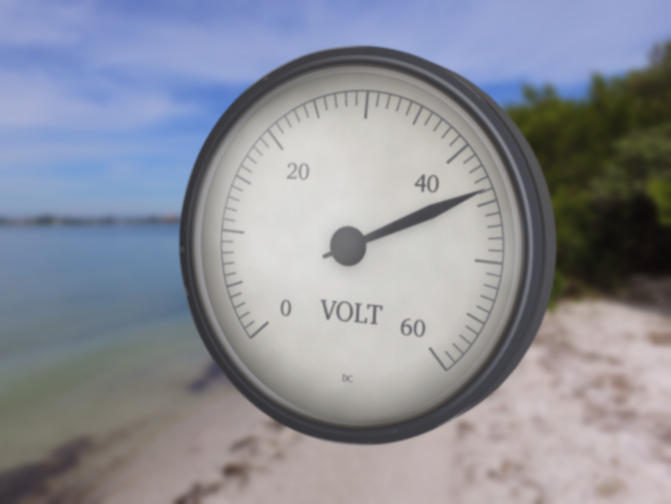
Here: 44 V
